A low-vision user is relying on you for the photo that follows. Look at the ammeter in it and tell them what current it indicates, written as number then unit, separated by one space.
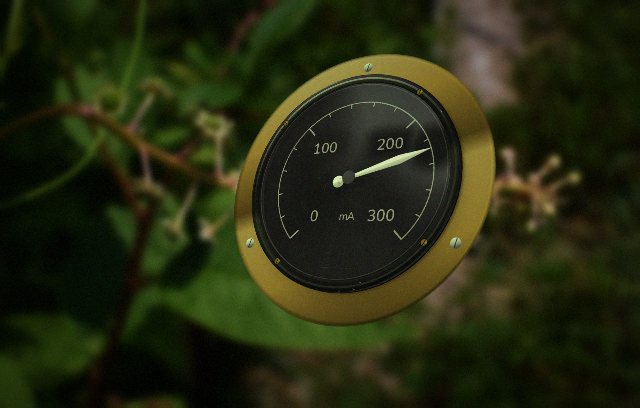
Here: 230 mA
